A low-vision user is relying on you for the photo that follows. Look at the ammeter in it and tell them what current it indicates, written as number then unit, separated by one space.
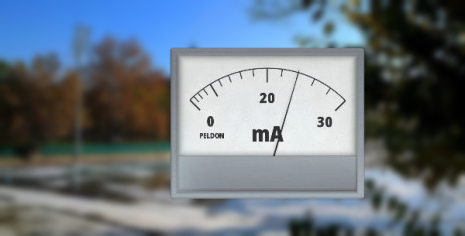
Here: 24 mA
